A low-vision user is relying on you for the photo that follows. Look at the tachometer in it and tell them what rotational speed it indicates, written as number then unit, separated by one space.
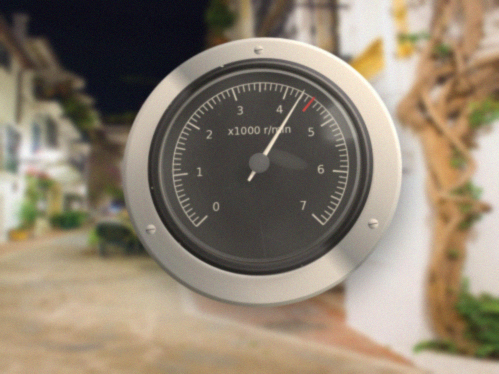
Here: 4300 rpm
